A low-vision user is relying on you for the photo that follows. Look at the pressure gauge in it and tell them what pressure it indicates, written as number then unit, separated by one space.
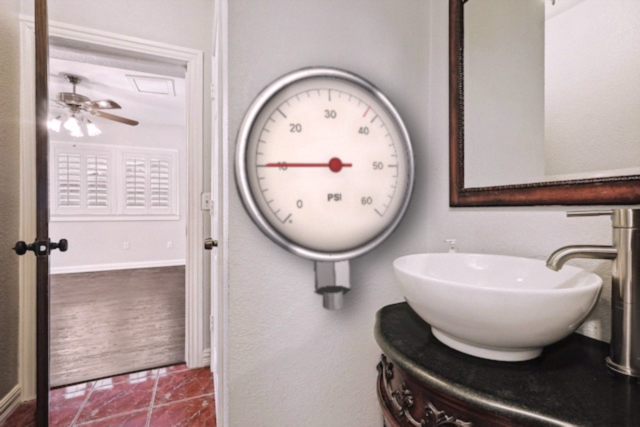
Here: 10 psi
